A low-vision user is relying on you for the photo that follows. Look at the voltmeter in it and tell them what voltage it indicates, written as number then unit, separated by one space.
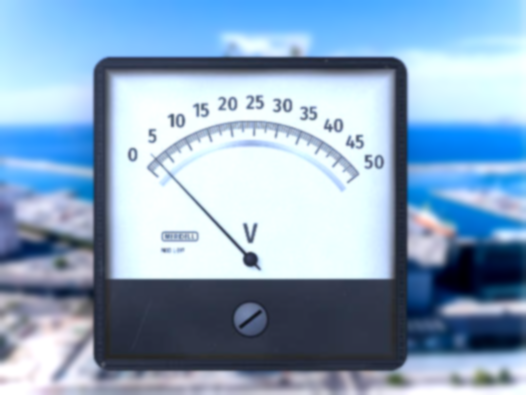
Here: 2.5 V
